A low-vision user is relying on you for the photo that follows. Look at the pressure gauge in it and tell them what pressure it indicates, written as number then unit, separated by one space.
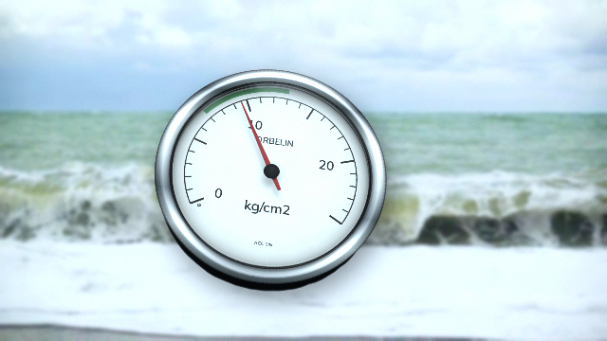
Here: 9.5 kg/cm²
